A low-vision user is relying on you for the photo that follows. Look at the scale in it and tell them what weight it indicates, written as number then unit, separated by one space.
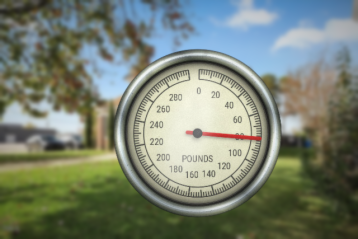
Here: 80 lb
